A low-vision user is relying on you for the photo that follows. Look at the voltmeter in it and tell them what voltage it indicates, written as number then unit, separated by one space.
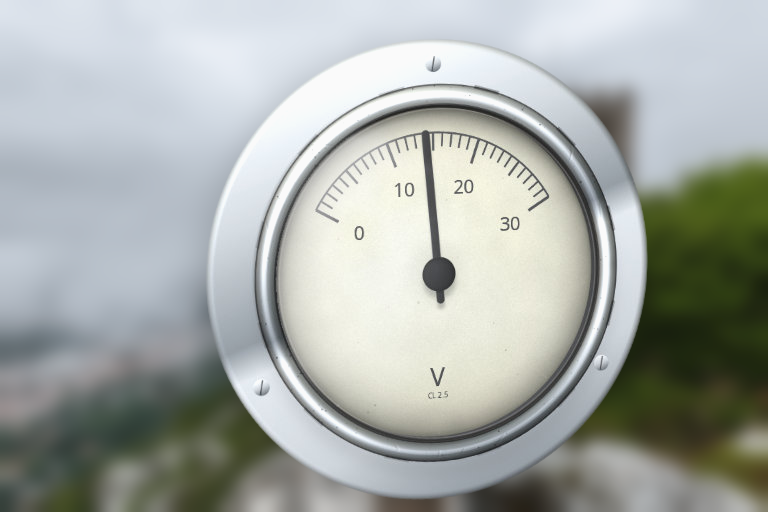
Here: 14 V
